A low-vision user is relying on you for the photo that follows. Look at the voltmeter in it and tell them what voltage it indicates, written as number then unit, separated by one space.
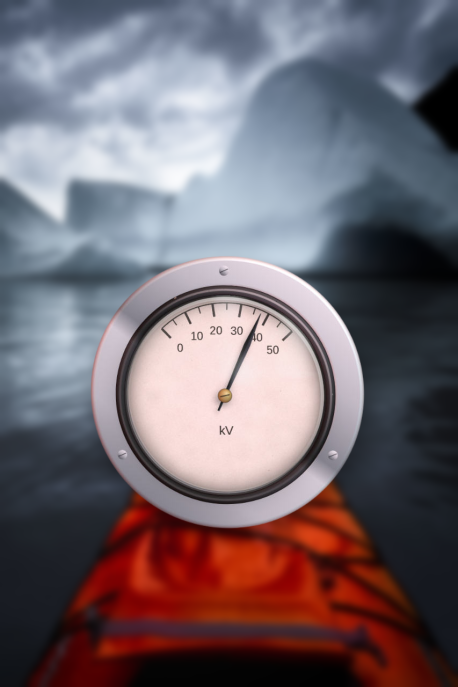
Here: 37.5 kV
